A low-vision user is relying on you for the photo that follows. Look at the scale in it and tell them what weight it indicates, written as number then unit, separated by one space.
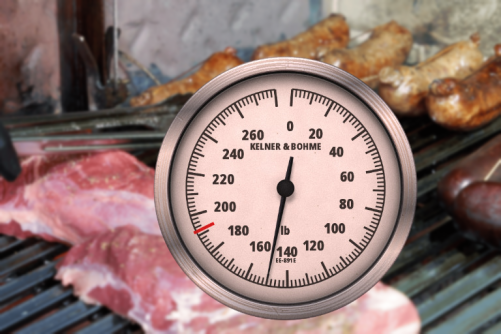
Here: 150 lb
